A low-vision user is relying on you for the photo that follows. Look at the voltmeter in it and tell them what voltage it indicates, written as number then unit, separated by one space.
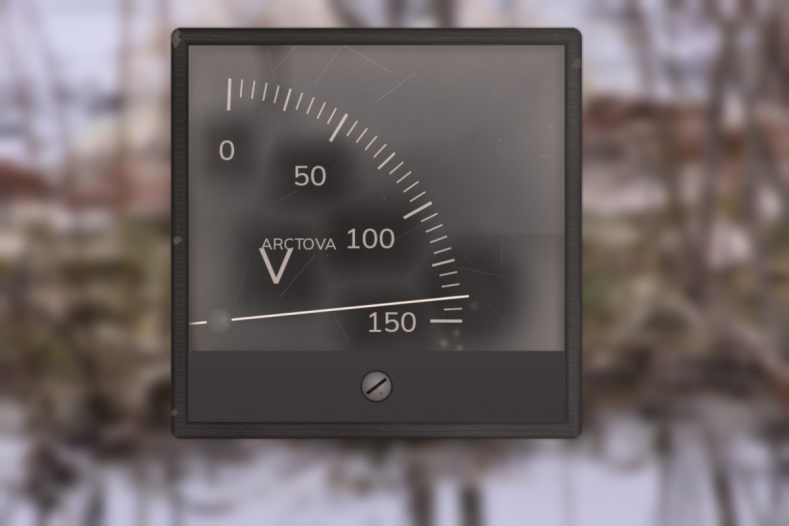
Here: 140 V
